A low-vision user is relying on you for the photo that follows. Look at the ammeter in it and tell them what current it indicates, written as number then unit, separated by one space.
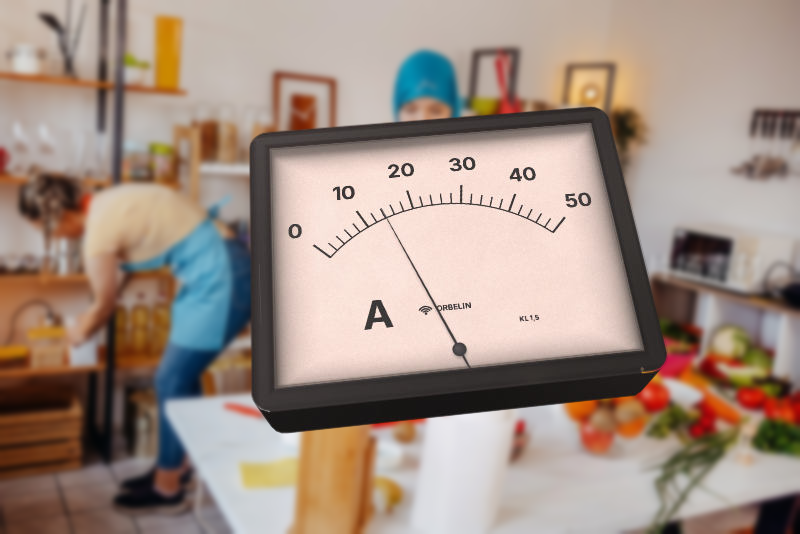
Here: 14 A
